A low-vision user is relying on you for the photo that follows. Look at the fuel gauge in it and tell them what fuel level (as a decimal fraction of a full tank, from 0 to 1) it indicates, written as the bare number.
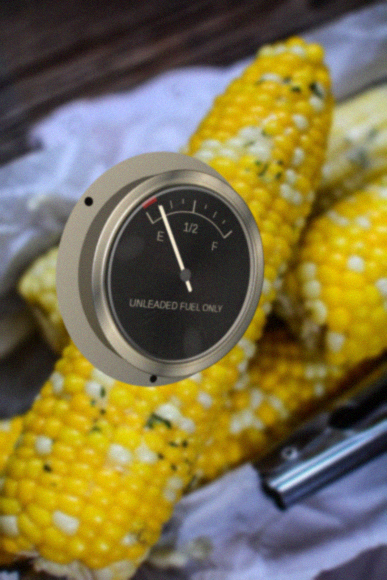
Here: 0.125
